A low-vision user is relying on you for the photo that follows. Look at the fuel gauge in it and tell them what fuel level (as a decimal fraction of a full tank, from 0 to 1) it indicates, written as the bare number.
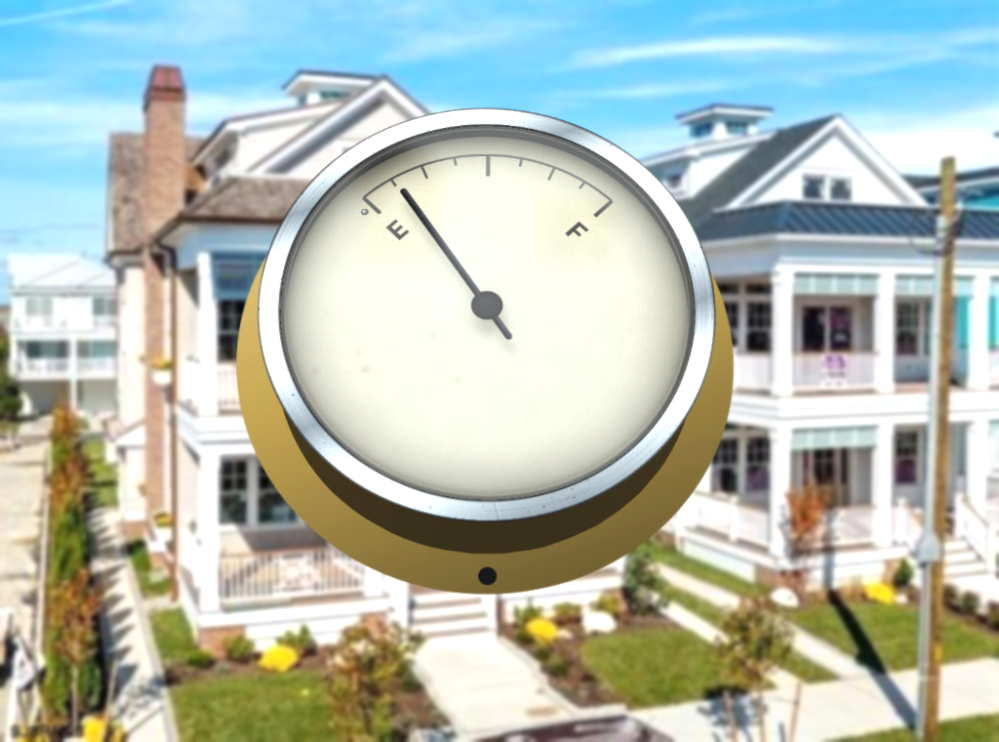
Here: 0.125
